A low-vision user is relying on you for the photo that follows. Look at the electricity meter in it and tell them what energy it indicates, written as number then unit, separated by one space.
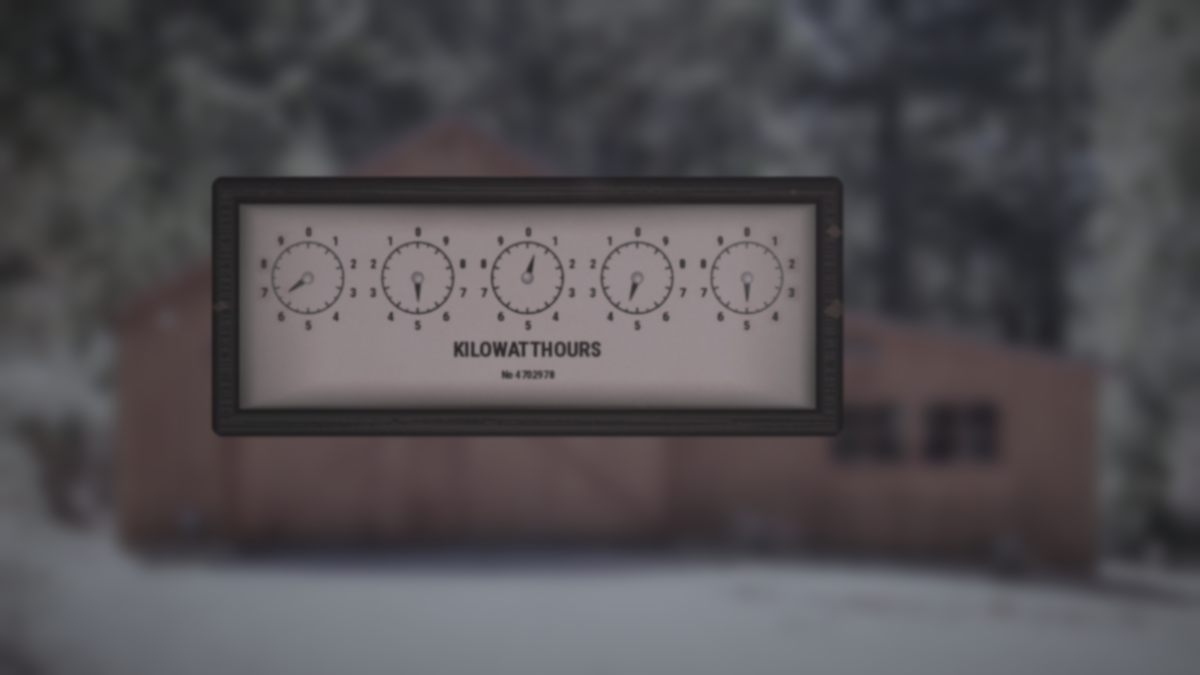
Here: 65045 kWh
